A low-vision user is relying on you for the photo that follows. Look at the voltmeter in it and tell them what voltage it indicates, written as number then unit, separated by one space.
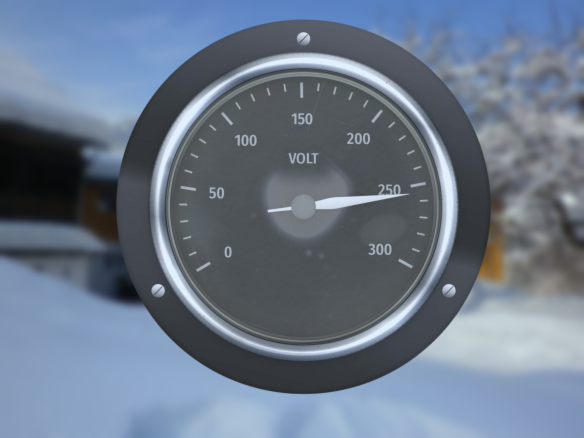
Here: 255 V
